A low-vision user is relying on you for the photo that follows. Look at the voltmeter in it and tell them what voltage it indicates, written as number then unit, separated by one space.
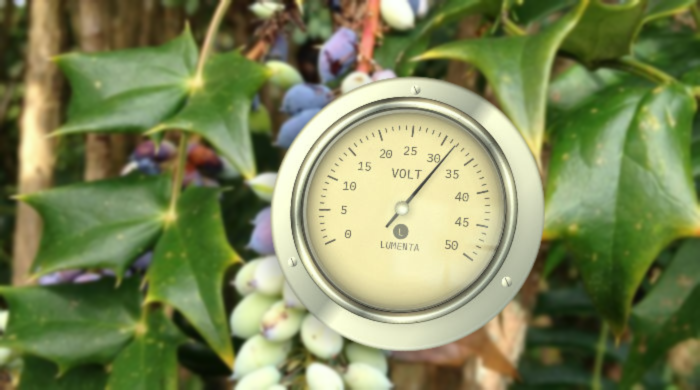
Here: 32 V
